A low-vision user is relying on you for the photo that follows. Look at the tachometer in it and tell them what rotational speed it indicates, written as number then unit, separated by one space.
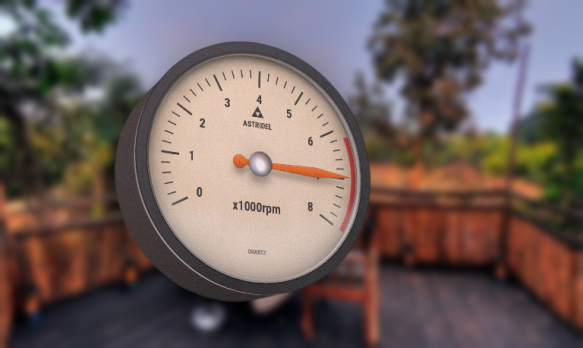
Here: 7000 rpm
